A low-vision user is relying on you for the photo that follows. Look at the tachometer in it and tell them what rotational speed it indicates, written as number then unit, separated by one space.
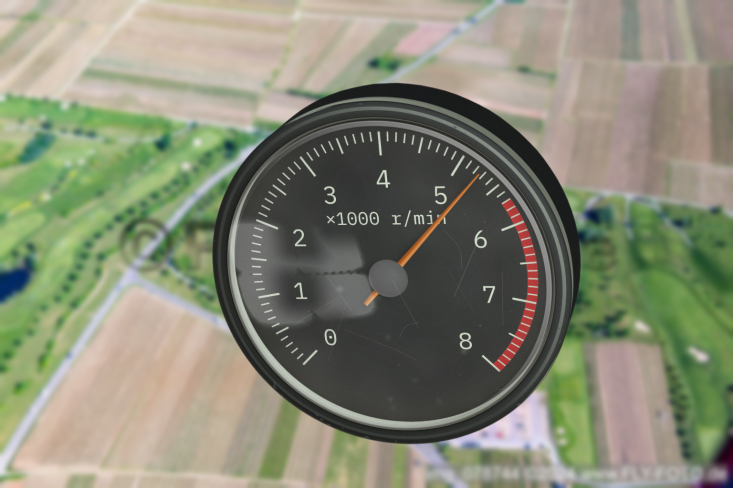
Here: 5250 rpm
